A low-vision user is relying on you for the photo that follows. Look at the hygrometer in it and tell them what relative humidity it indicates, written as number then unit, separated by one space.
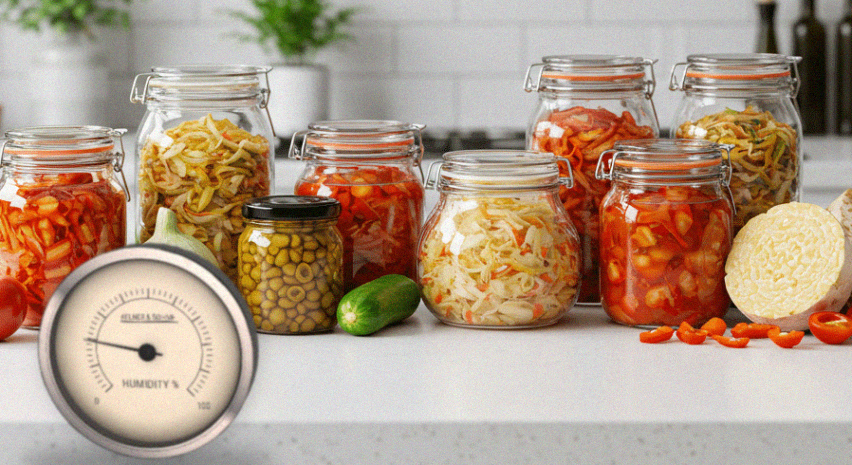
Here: 20 %
